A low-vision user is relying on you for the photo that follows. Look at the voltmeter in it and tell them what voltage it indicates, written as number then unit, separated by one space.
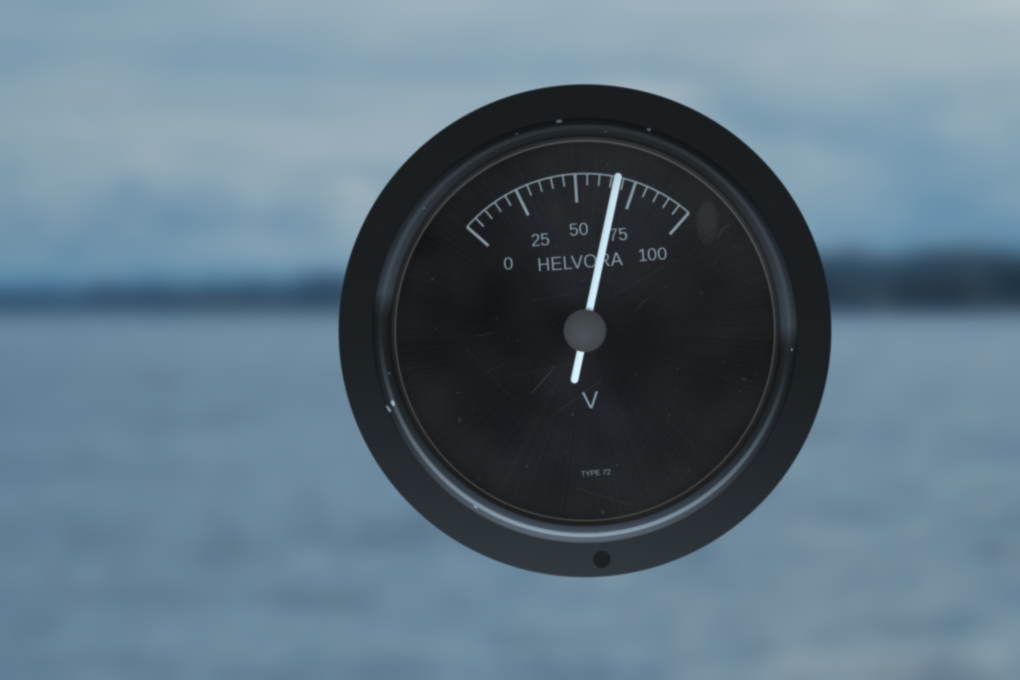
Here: 67.5 V
